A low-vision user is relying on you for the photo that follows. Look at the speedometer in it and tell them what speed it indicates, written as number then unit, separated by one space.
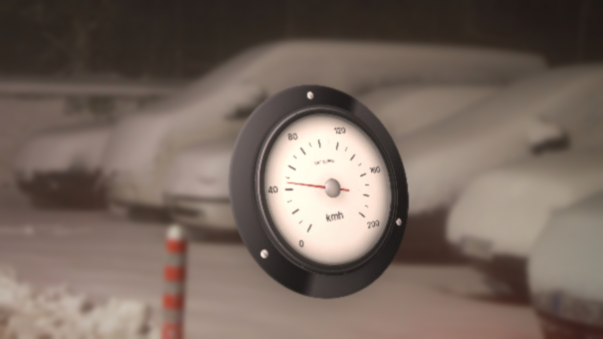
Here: 45 km/h
